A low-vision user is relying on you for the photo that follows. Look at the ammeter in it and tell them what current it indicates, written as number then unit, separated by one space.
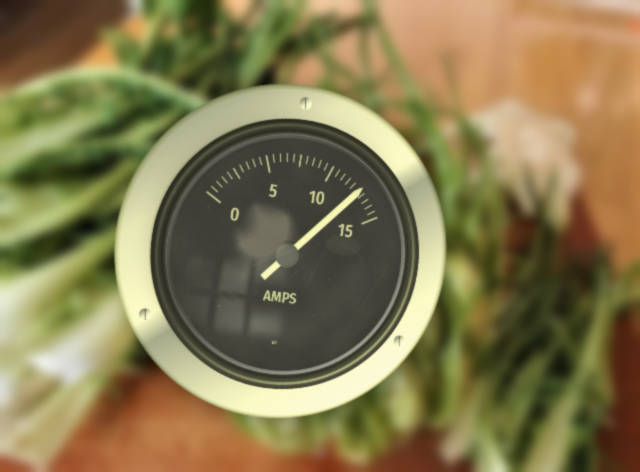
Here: 12.5 A
